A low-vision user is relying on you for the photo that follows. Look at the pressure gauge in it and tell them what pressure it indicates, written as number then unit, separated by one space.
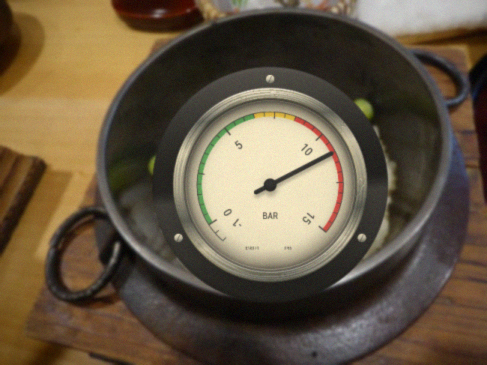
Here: 11 bar
